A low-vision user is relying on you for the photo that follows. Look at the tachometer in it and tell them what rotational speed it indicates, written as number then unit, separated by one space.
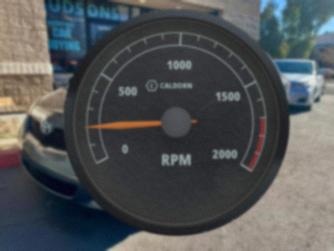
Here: 200 rpm
